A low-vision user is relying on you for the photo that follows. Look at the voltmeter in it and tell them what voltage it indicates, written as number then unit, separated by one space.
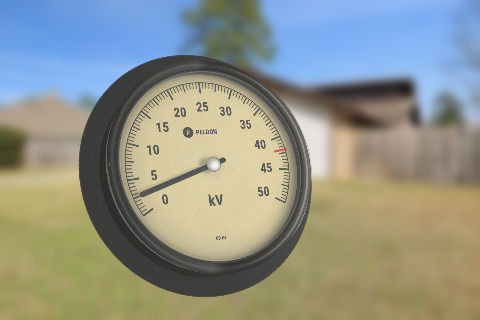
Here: 2.5 kV
